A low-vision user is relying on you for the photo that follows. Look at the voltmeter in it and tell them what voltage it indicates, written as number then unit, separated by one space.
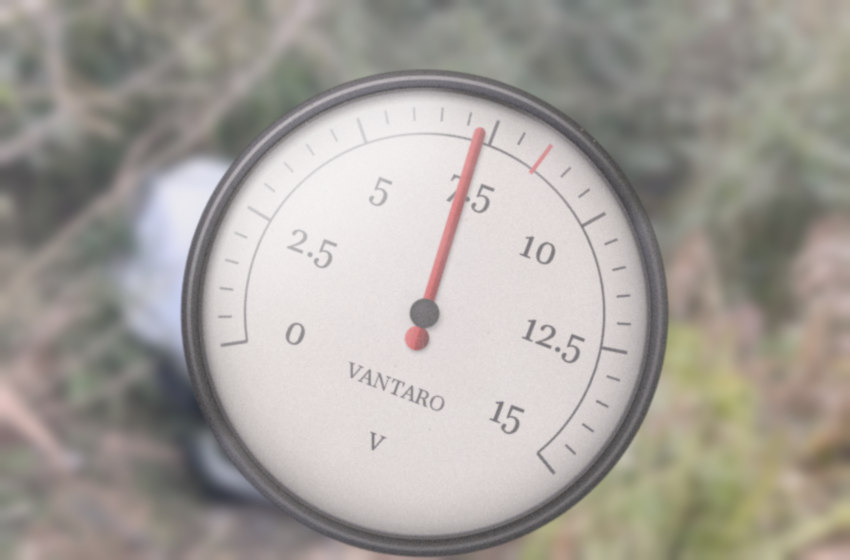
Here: 7.25 V
